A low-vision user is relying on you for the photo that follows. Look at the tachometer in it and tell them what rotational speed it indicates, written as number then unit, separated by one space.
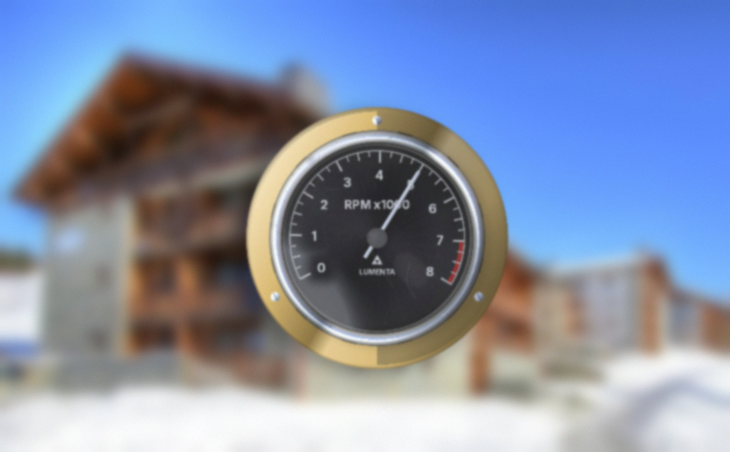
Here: 5000 rpm
